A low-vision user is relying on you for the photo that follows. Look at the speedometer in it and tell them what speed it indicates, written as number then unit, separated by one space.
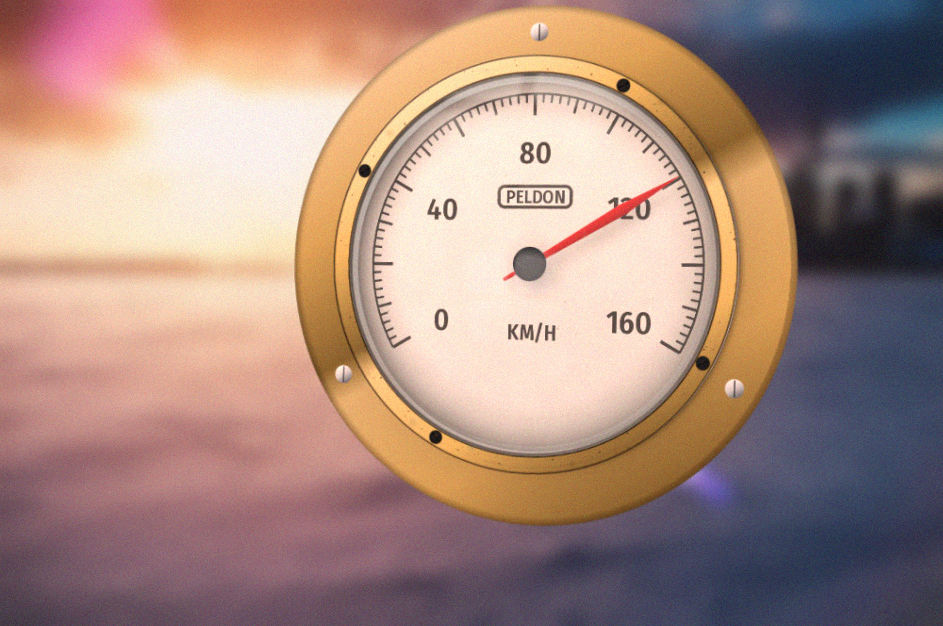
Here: 120 km/h
